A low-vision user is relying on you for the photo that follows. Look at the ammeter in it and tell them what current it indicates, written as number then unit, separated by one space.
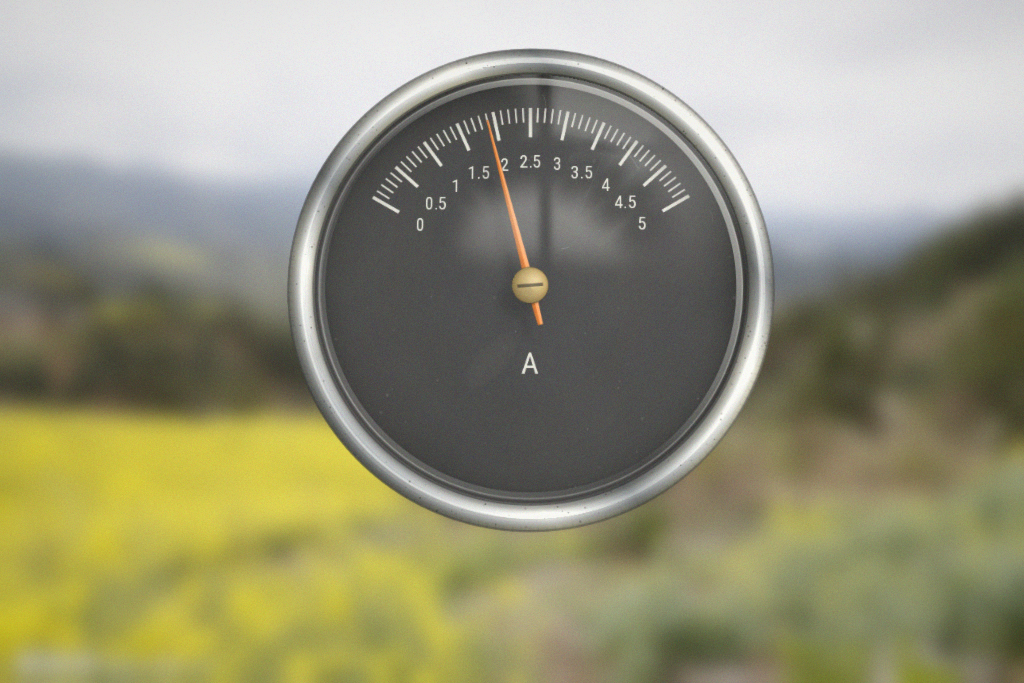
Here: 1.9 A
